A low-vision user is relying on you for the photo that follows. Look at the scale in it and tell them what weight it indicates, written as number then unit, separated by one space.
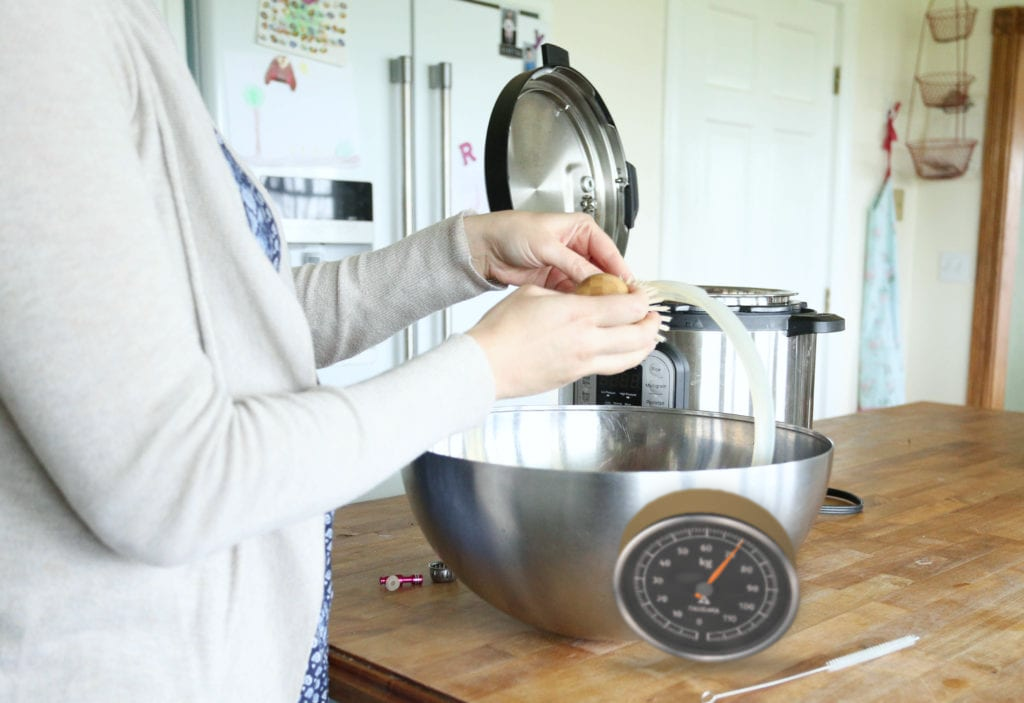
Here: 70 kg
